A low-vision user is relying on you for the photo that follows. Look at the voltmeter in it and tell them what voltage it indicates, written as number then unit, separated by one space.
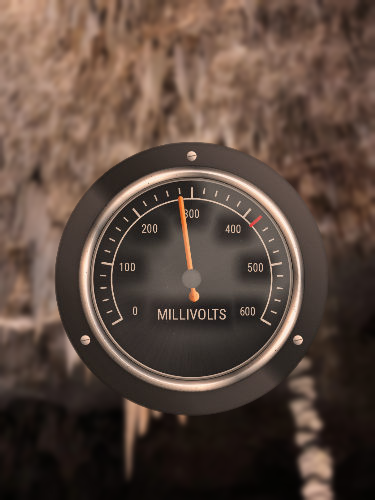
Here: 280 mV
